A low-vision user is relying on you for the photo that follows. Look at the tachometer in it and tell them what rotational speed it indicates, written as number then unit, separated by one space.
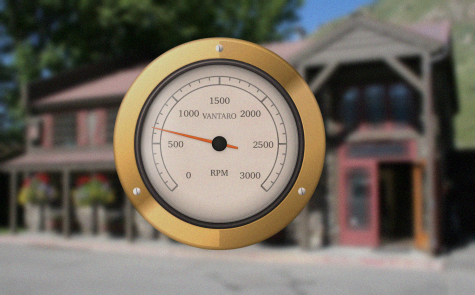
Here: 650 rpm
